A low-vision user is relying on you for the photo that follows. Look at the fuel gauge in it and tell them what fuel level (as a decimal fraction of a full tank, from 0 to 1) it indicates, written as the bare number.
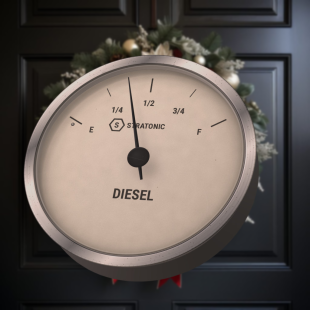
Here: 0.375
